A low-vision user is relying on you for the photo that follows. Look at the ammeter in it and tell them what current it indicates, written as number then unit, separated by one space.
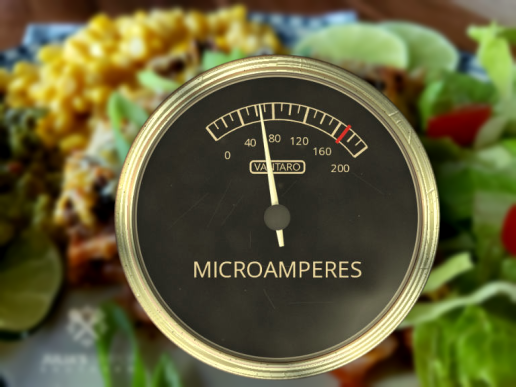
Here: 65 µA
